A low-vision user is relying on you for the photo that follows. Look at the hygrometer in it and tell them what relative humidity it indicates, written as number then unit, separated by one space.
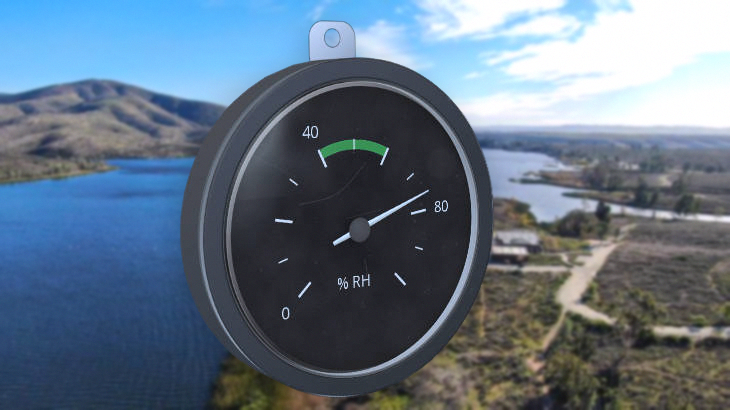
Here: 75 %
